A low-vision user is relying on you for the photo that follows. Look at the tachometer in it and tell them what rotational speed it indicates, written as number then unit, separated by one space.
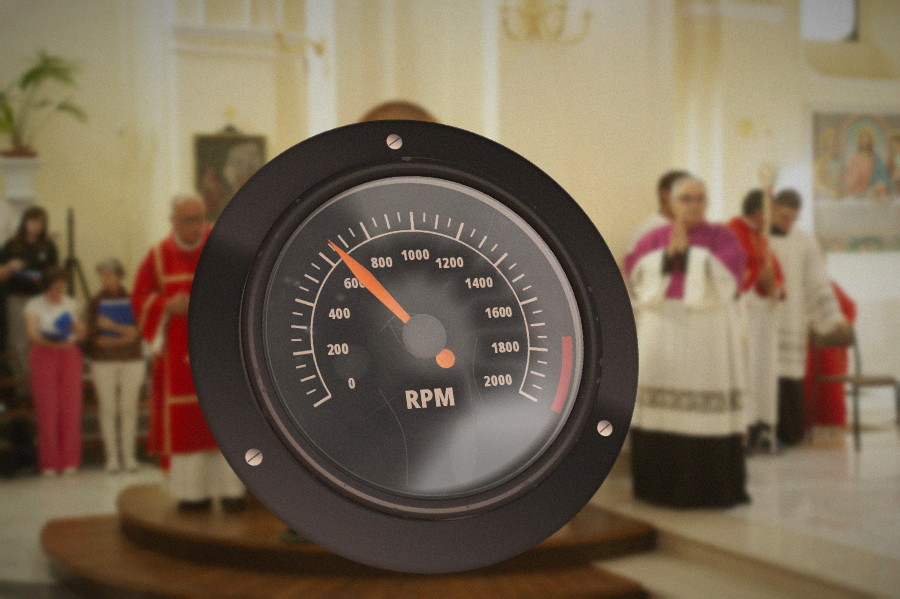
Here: 650 rpm
